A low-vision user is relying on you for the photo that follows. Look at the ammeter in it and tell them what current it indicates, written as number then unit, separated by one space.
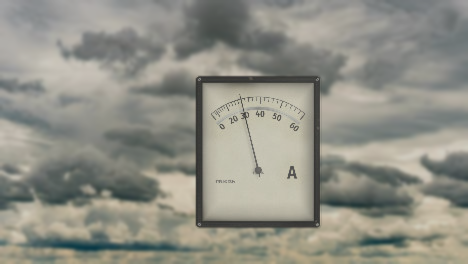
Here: 30 A
